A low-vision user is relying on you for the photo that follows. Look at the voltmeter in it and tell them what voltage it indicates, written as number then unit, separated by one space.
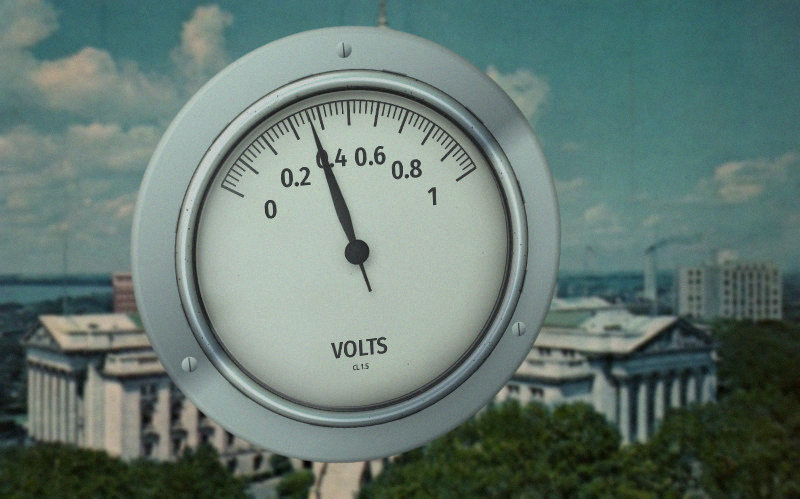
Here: 0.36 V
